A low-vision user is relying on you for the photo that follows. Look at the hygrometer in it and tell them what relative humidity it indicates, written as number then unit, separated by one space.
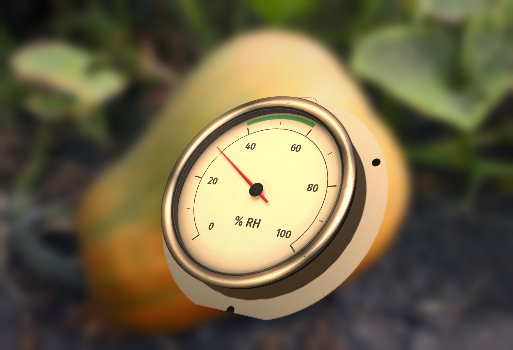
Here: 30 %
